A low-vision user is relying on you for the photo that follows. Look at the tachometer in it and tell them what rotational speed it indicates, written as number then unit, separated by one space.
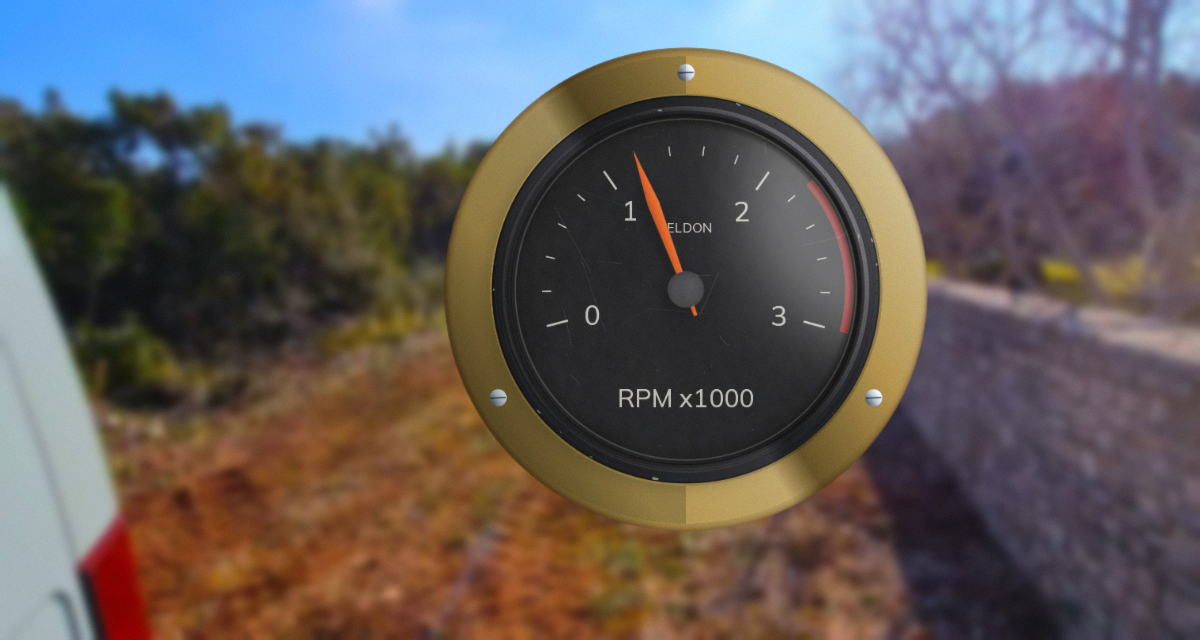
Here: 1200 rpm
